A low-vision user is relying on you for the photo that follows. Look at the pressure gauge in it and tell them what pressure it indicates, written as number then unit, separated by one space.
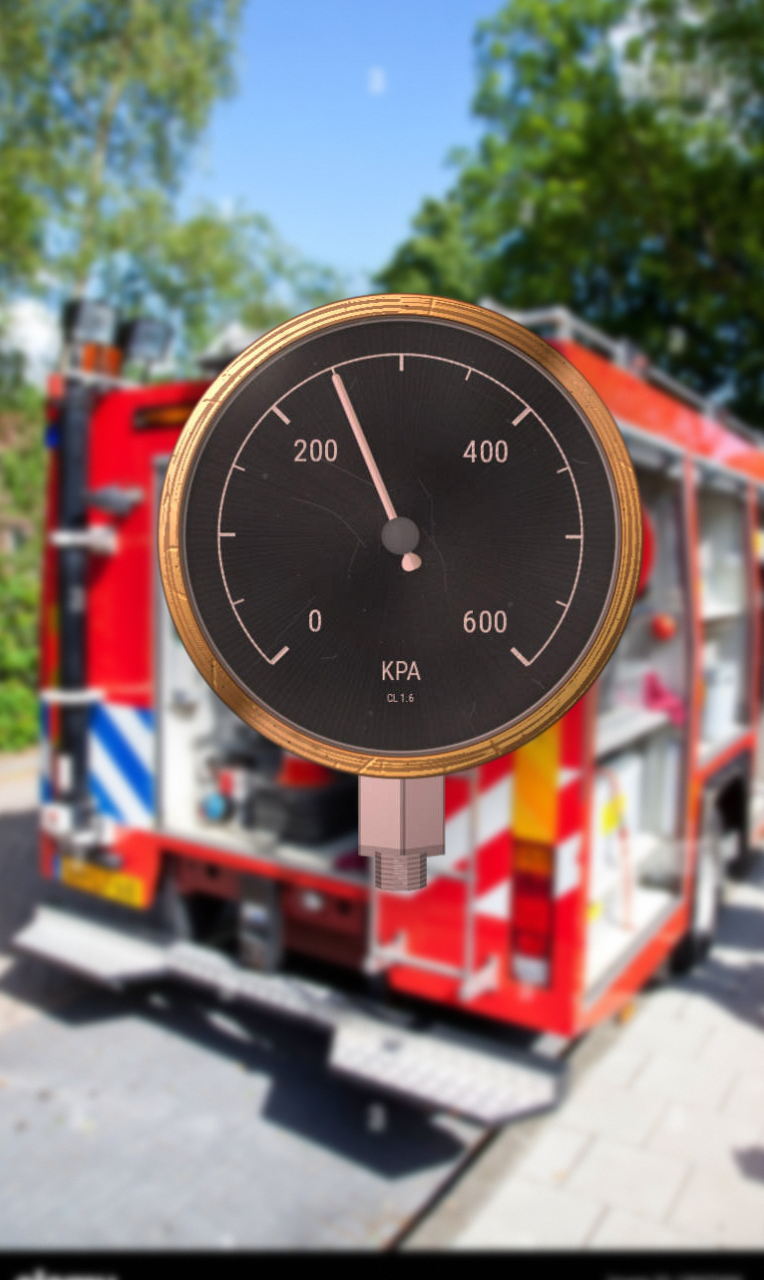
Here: 250 kPa
